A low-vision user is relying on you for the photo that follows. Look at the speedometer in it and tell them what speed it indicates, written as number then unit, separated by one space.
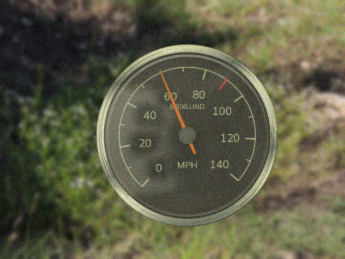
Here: 60 mph
